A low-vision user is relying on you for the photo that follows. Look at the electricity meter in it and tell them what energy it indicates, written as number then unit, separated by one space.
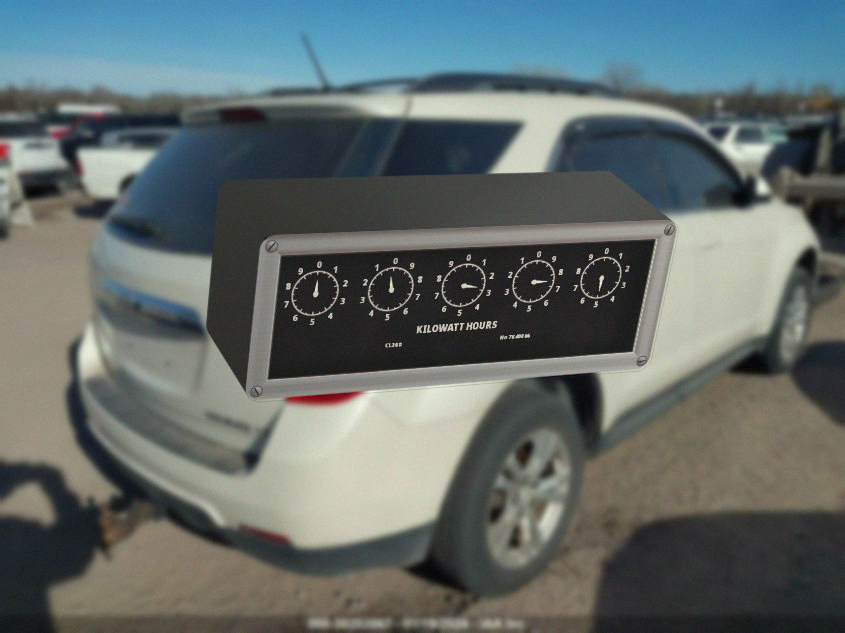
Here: 275 kWh
